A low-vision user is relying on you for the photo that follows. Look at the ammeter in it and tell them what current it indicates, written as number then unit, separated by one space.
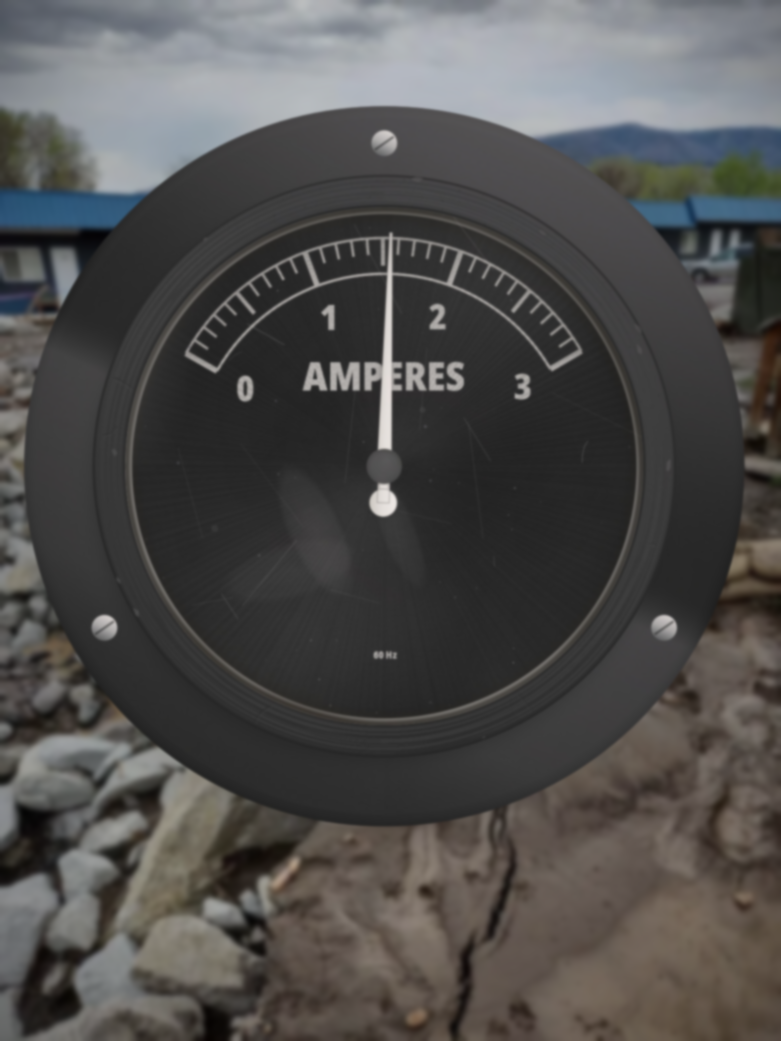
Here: 1.55 A
